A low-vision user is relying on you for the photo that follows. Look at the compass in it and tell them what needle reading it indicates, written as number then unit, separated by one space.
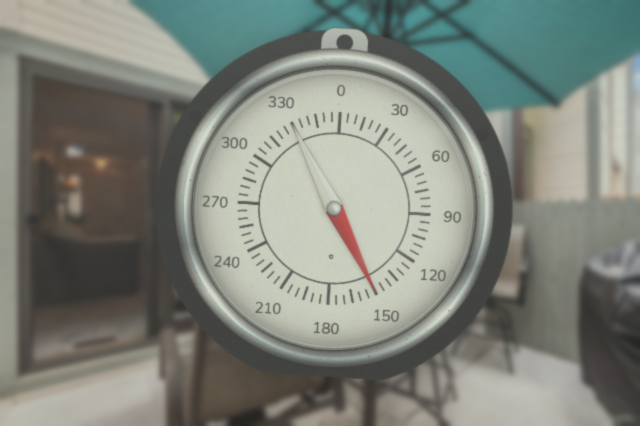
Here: 150 °
